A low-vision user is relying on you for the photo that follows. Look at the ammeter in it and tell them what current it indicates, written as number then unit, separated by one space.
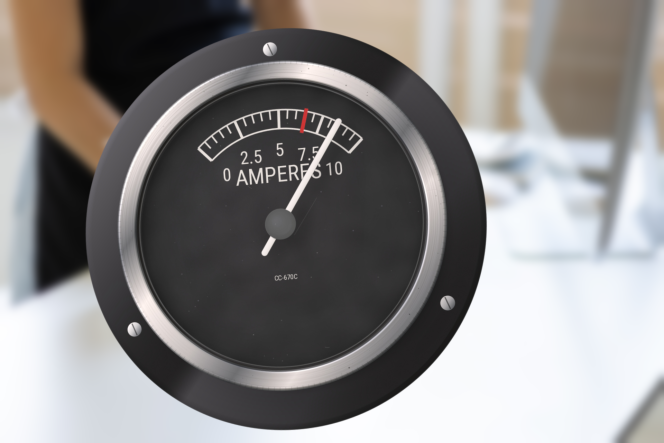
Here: 8.5 A
